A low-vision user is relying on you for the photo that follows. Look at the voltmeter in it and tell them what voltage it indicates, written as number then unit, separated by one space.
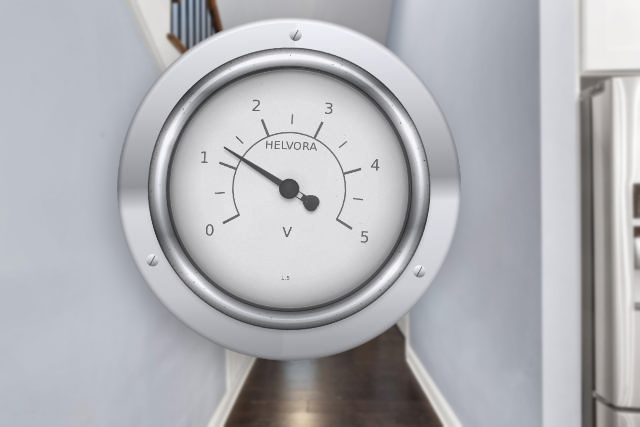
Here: 1.25 V
